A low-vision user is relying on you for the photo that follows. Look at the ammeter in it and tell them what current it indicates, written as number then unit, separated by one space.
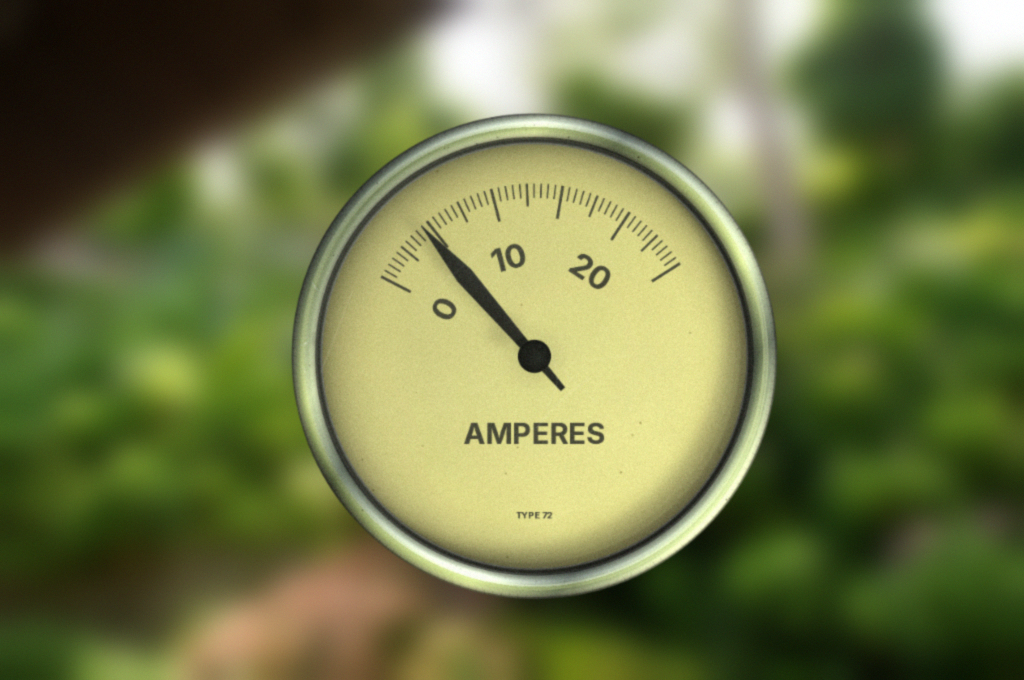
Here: 4.5 A
